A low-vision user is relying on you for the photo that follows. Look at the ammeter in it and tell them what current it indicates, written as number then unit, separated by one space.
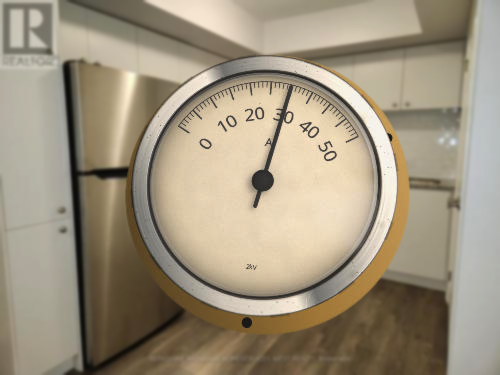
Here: 30 A
